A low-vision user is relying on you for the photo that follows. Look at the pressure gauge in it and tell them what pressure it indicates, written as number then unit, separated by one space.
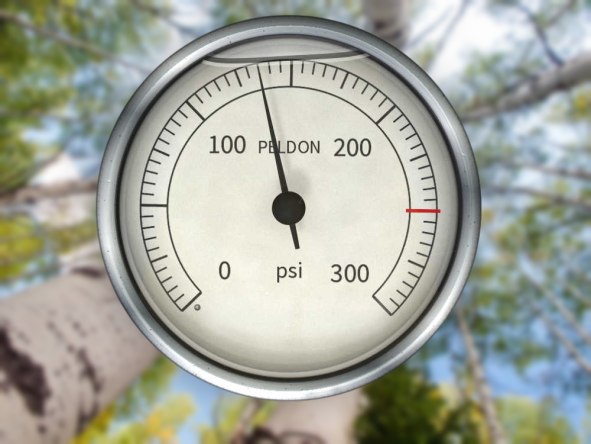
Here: 135 psi
